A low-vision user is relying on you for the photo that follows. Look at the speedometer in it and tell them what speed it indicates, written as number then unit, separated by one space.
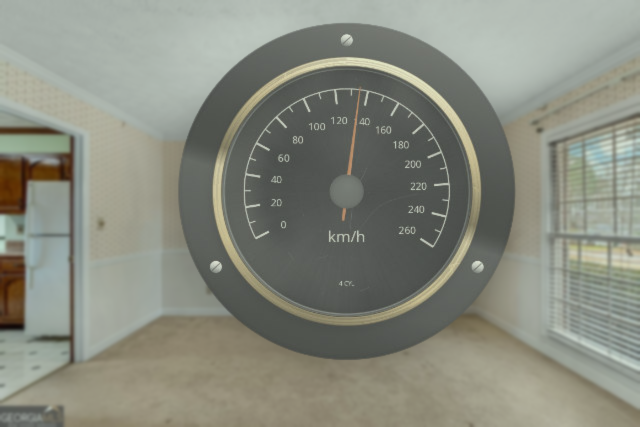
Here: 135 km/h
